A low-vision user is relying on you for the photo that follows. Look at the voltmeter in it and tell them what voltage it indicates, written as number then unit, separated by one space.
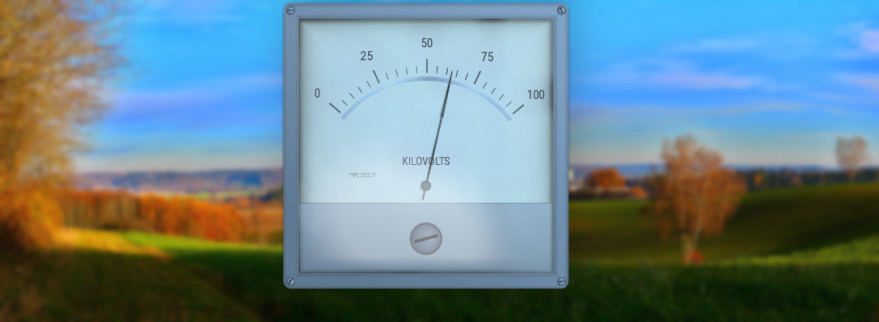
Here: 62.5 kV
